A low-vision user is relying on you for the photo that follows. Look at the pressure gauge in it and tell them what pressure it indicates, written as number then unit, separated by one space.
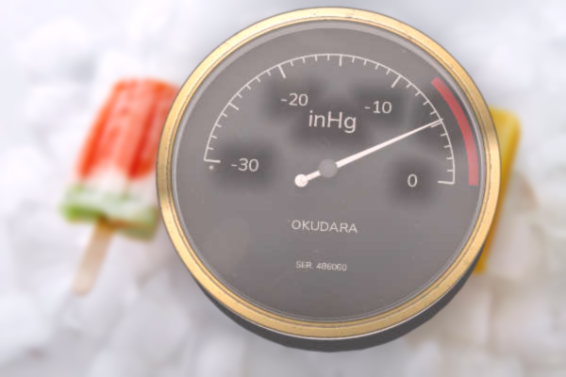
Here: -5 inHg
